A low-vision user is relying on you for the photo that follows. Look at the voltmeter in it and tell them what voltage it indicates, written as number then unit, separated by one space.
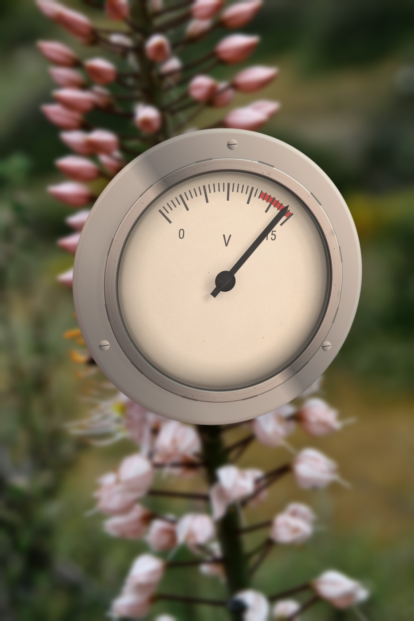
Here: 14 V
